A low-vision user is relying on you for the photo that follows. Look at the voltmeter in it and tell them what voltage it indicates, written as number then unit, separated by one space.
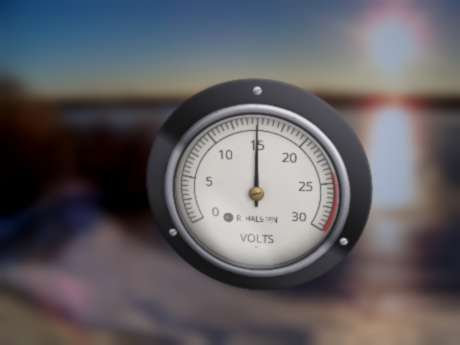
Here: 15 V
